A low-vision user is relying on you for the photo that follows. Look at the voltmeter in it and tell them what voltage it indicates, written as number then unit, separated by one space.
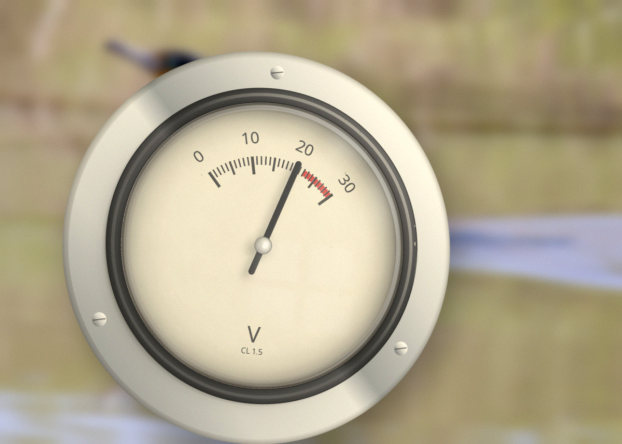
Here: 20 V
